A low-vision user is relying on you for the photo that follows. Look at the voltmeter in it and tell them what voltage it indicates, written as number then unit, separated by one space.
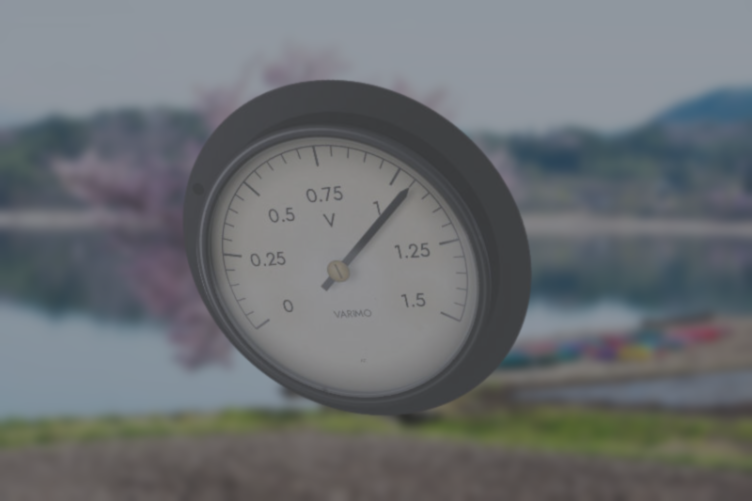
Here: 1.05 V
